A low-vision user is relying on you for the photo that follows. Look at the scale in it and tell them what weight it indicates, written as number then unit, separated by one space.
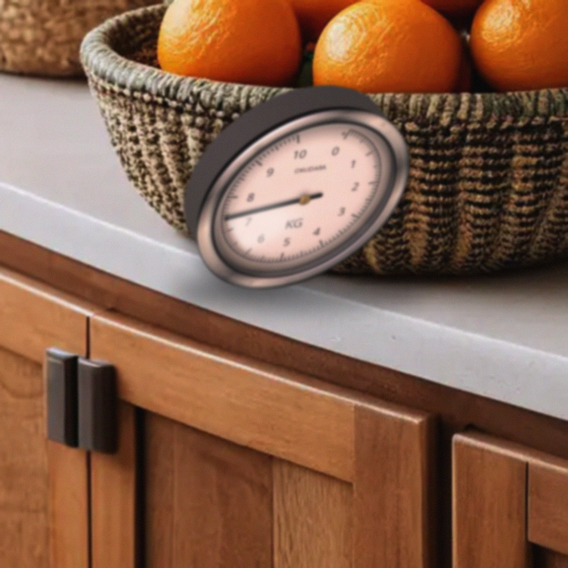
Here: 7.5 kg
